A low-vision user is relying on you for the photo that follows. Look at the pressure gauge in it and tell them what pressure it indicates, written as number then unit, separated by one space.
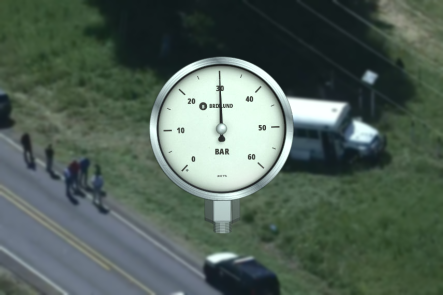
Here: 30 bar
